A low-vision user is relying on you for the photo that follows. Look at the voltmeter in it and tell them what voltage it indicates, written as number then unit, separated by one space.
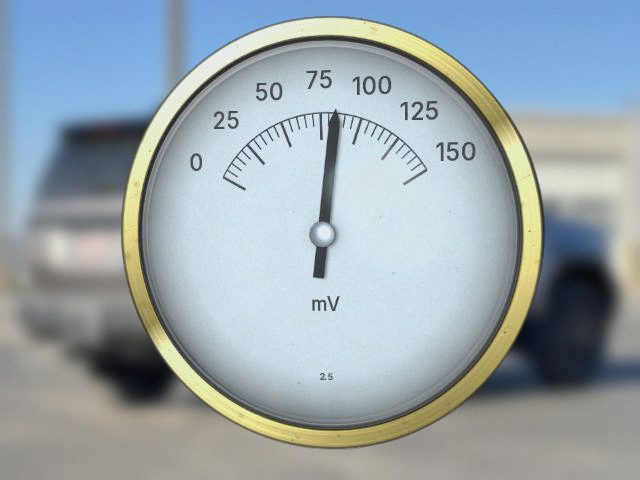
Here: 85 mV
